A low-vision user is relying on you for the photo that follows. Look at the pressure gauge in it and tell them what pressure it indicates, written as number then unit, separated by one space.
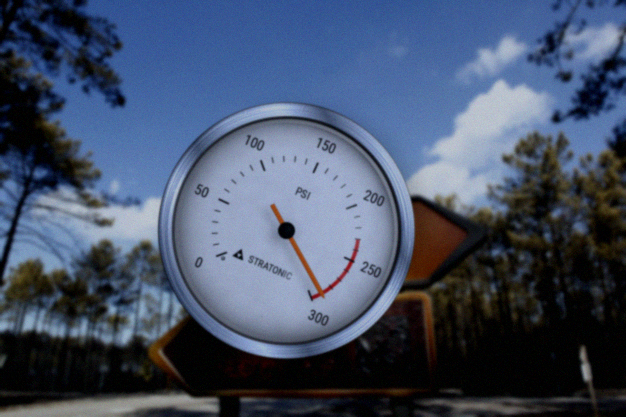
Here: 290 psi
